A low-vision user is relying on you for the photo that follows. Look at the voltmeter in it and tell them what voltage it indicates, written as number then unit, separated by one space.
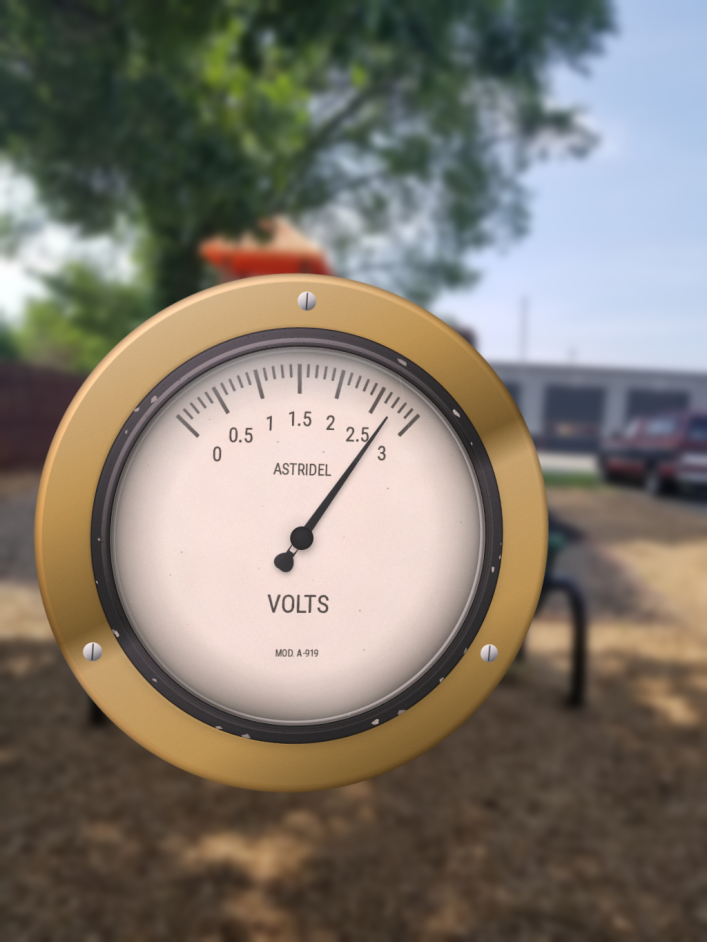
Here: 2.7 V
